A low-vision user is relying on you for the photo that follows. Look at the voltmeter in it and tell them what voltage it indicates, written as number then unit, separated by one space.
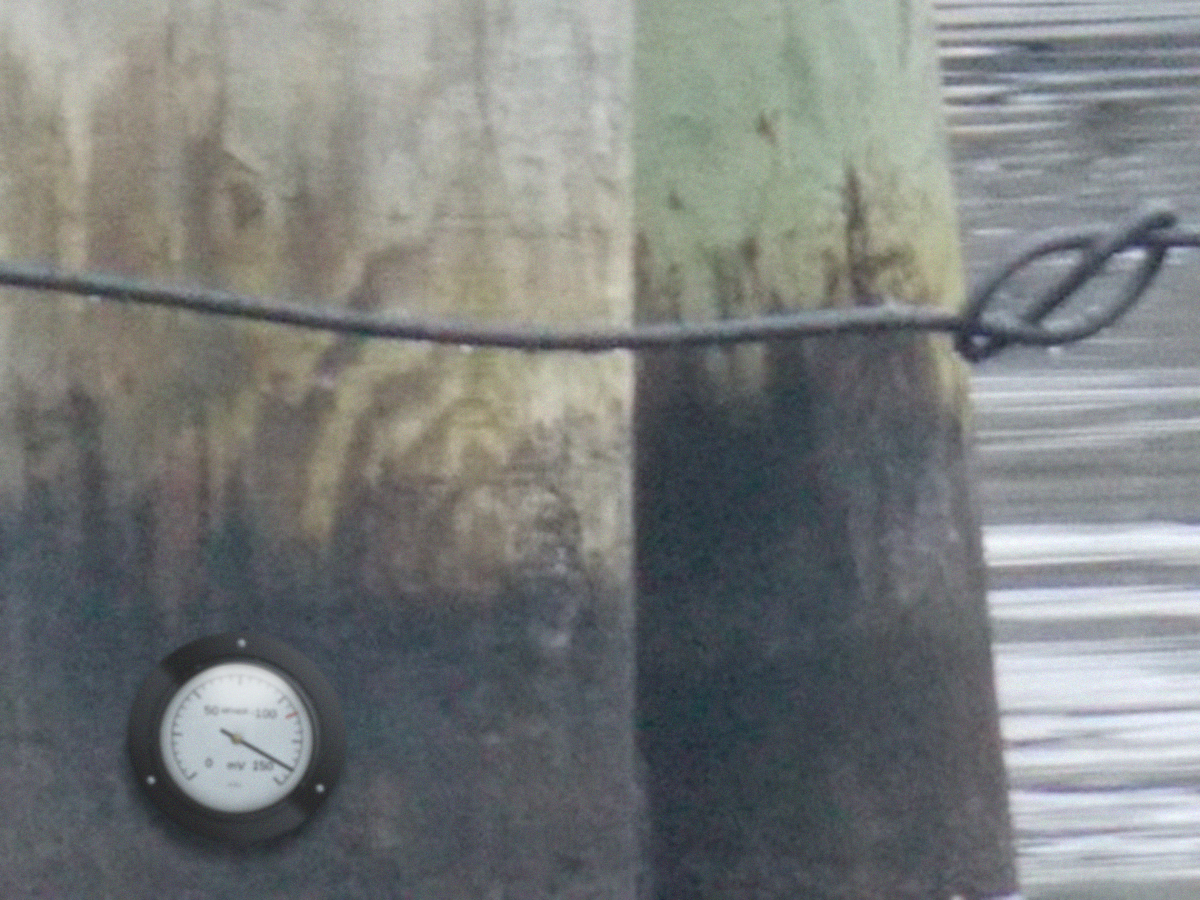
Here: 140 mV
